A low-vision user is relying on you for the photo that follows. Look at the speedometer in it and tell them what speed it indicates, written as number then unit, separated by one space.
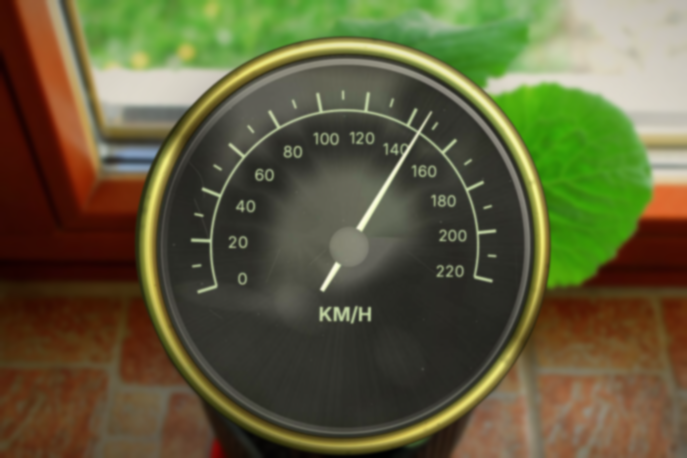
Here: 145 km/h
